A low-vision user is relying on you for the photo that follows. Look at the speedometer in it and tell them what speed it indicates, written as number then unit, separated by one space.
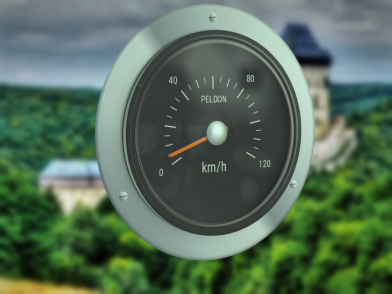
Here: 5 km/h
